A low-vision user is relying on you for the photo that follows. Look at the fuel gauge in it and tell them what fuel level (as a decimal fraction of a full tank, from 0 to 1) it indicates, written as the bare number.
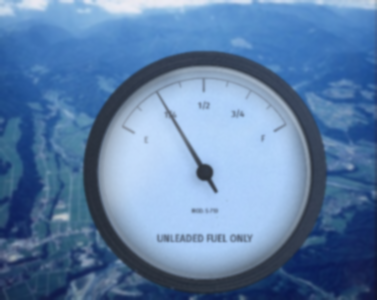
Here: 0.25
